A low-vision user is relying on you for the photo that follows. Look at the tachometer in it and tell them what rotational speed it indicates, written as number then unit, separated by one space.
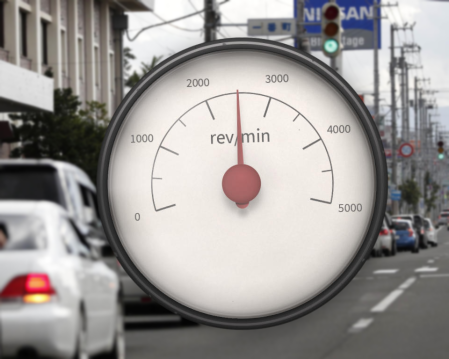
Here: 2500 rpm
